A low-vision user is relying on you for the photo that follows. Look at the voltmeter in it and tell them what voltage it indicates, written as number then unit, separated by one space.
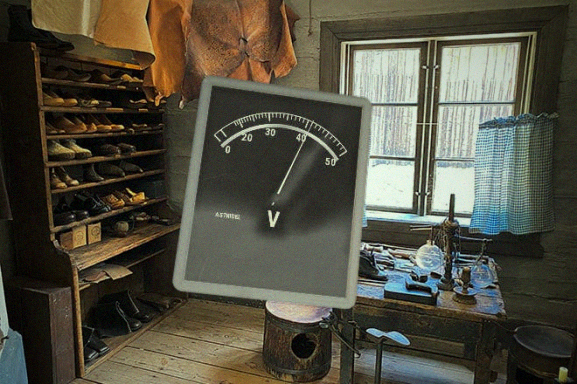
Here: 41 V
